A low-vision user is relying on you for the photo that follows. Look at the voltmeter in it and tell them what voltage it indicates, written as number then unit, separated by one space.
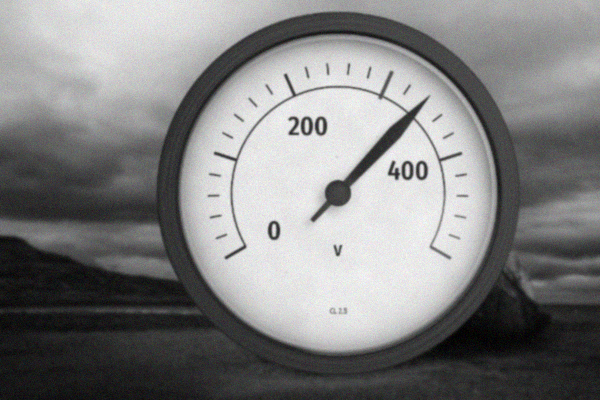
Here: 340 V
